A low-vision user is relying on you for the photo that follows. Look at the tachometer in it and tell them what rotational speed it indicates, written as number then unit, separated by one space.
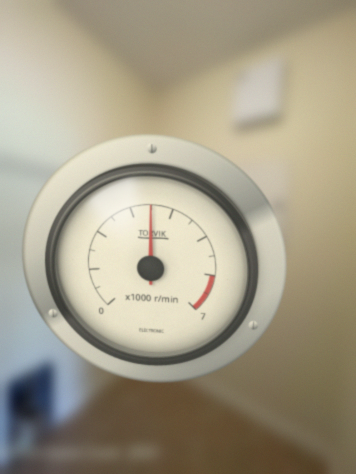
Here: 3500 rpm
